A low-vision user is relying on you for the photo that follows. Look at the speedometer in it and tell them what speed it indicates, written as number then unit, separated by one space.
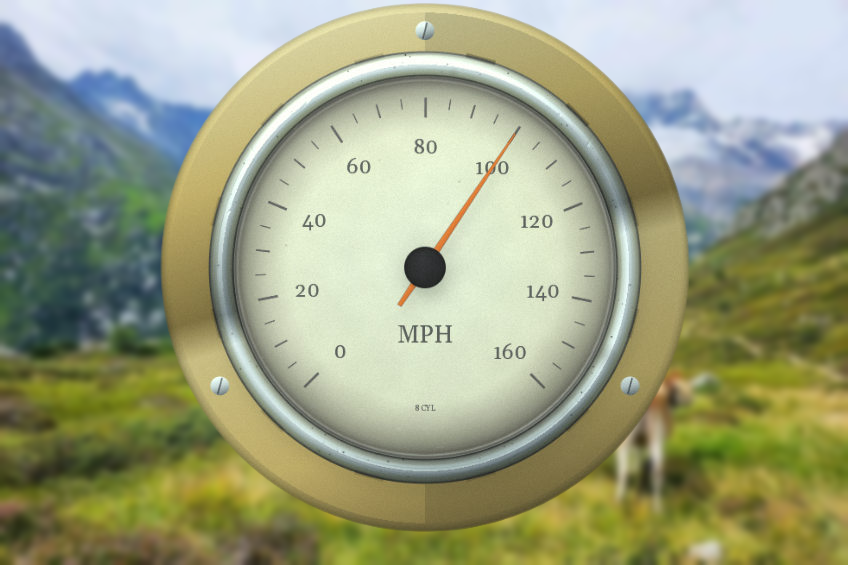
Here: 100 mph
